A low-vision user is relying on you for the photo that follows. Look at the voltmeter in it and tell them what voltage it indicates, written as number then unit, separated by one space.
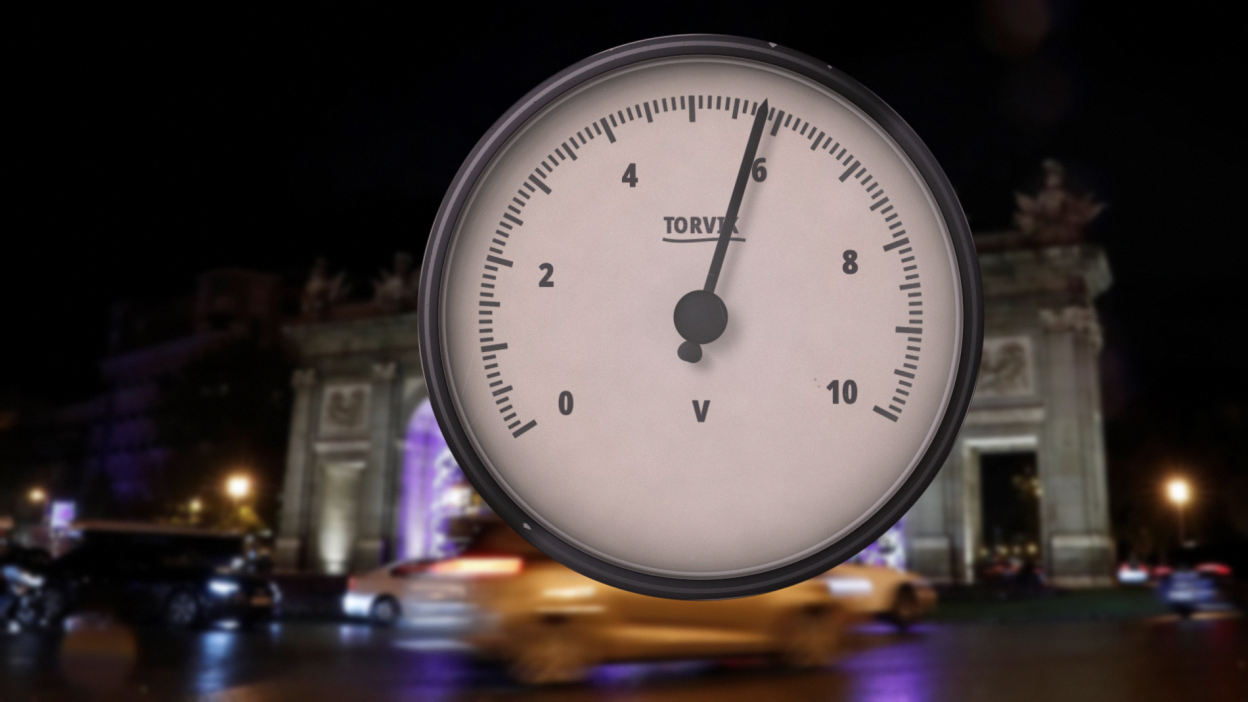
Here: 5.8 V
